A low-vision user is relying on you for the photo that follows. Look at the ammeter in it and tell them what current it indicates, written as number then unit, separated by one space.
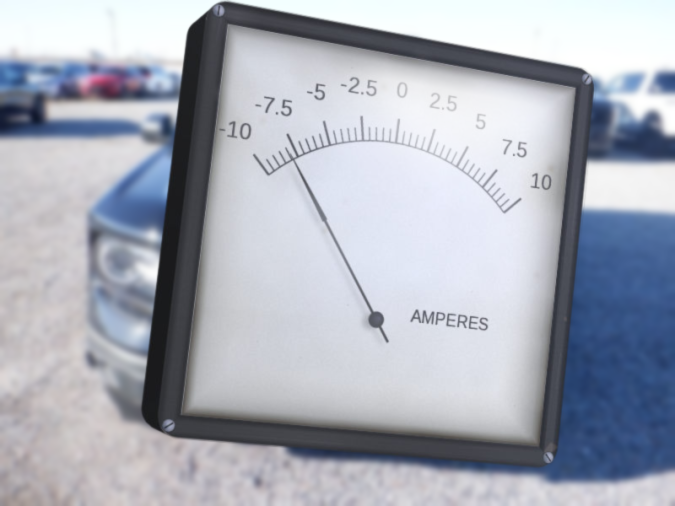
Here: -8 A
